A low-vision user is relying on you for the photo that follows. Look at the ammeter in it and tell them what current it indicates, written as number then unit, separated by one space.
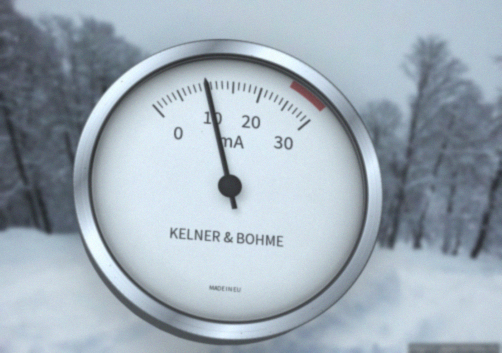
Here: 10 mA
